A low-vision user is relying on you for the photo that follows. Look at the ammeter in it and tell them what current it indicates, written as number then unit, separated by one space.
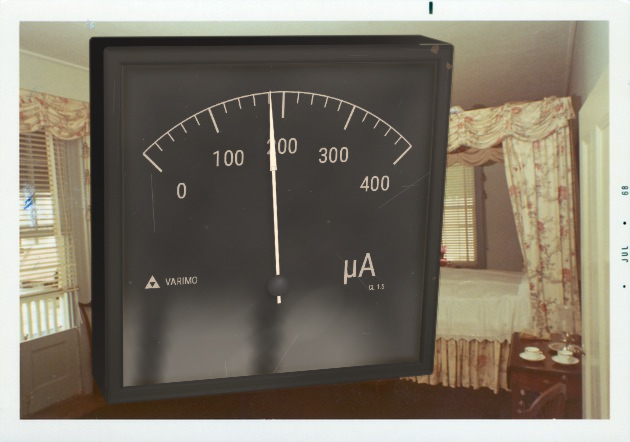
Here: 180 µA
